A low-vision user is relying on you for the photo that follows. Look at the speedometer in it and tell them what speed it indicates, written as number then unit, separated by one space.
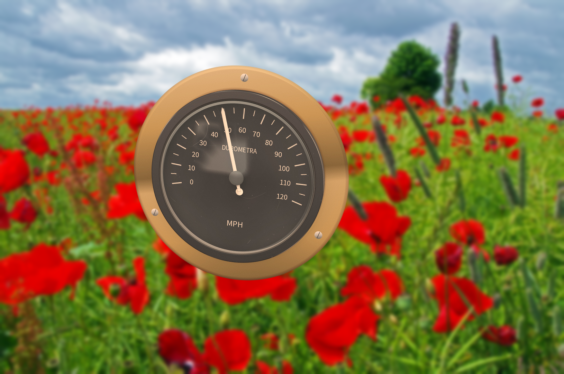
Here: 50 mph
